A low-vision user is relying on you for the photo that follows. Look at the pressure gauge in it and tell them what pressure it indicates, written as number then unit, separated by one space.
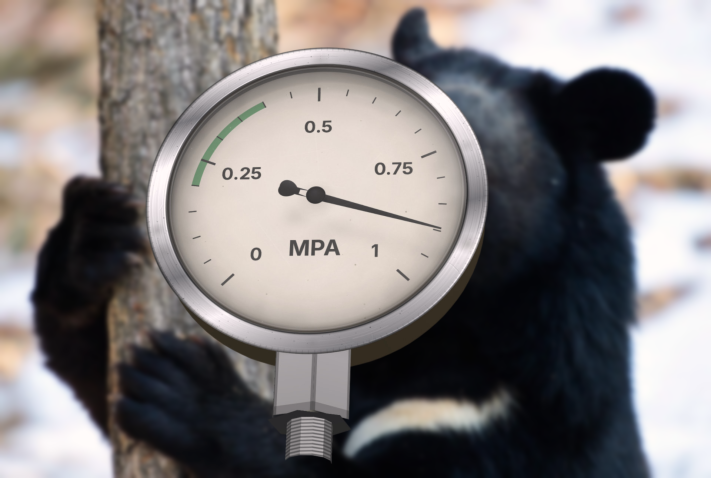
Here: 0.9 MPa
